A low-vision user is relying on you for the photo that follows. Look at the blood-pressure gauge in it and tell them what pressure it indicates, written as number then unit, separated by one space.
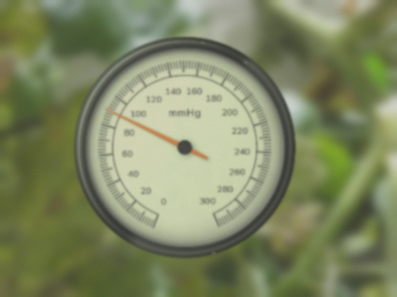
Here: 90 mmHg
